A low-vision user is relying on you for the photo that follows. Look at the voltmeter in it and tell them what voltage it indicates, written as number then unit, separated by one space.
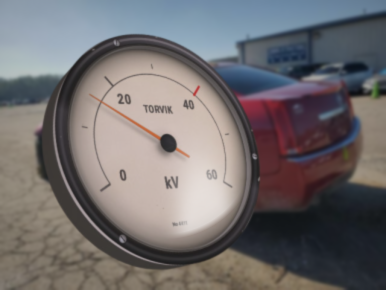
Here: 15 kV
